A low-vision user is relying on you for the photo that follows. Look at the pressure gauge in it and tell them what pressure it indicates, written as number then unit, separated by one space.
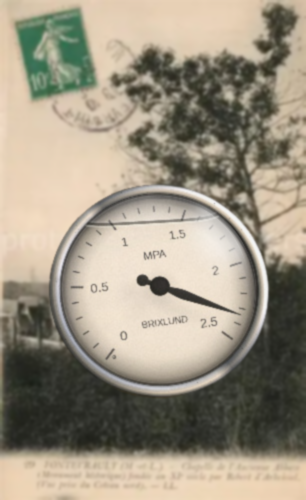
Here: 2.35 MPa
